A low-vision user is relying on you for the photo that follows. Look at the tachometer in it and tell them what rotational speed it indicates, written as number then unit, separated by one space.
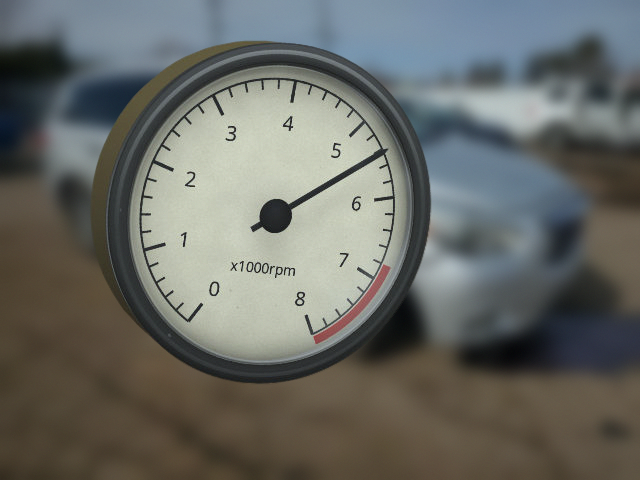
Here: 5400 rpm
